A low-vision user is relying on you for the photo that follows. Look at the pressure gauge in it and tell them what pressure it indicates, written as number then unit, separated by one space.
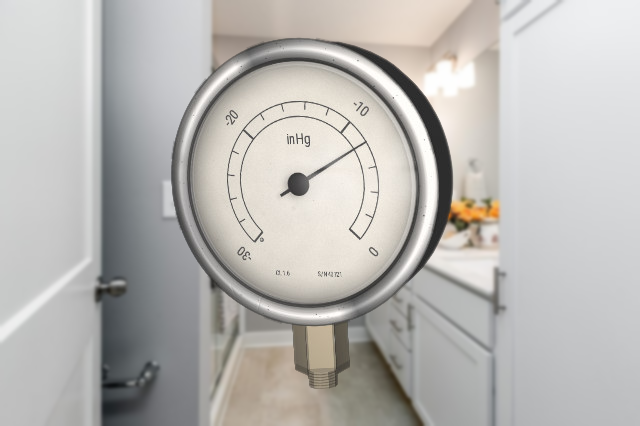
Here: -8 inHg
